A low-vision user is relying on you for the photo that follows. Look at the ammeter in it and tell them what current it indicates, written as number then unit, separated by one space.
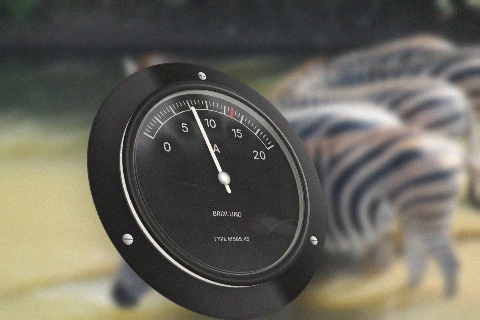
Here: 7.5 A
